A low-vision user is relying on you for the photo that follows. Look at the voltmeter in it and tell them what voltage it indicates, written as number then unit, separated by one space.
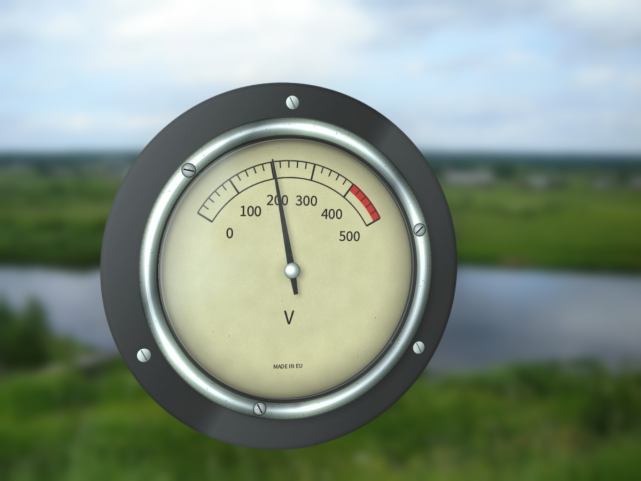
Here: 200 V
